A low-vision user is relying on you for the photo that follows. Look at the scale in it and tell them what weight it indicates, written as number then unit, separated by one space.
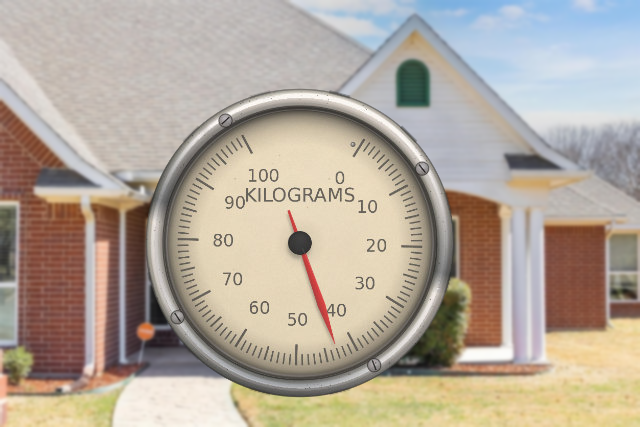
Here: 43 kg
